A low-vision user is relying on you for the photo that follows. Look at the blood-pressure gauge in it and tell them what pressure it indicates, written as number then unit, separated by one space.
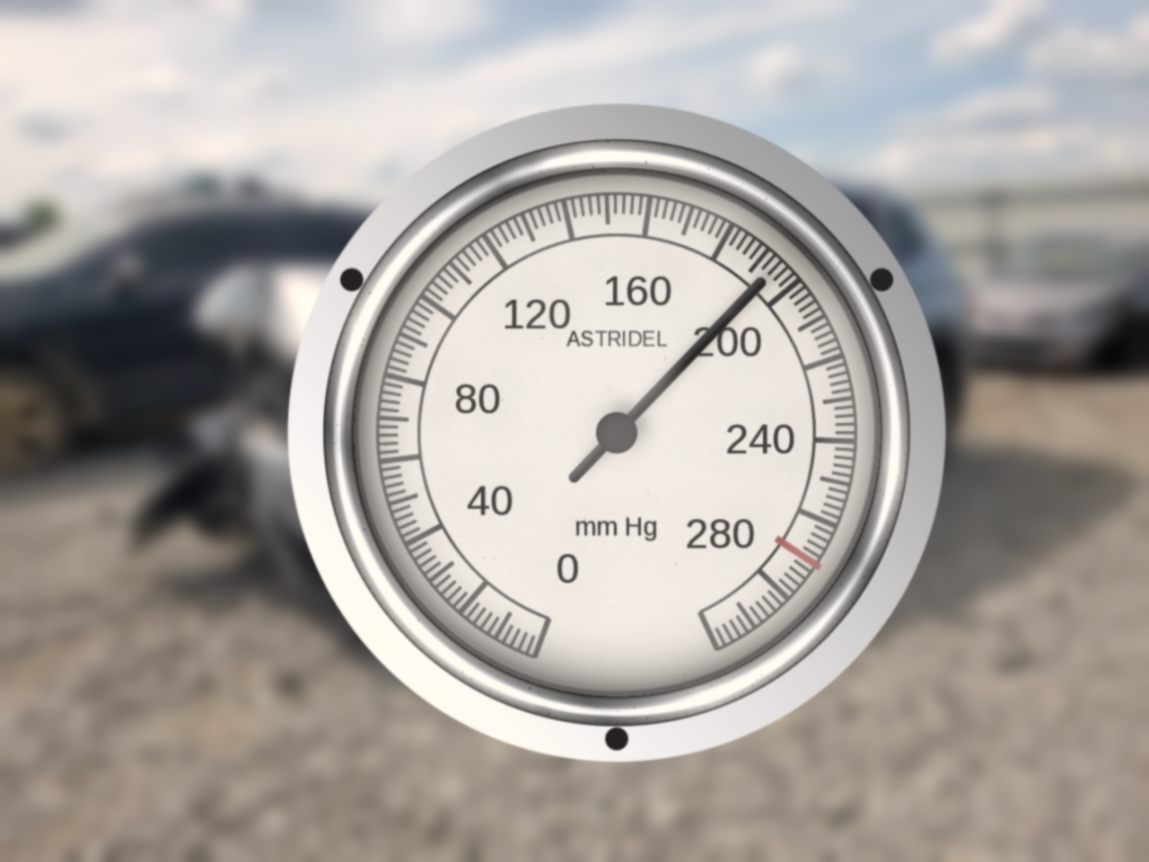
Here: 194 mmHg
